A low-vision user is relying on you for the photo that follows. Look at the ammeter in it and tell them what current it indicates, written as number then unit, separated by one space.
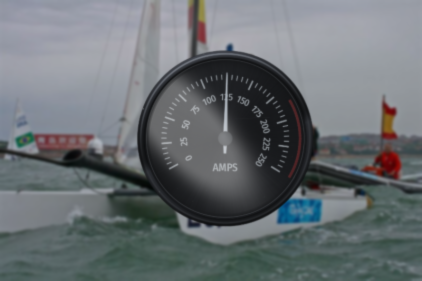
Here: 125 A
